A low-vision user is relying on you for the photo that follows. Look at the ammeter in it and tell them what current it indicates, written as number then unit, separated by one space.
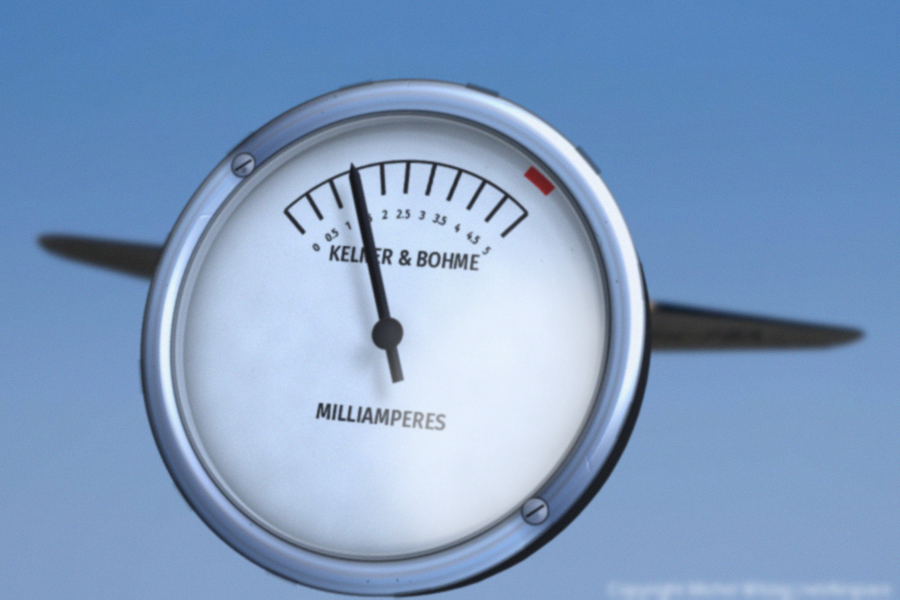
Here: 1.5 mA
